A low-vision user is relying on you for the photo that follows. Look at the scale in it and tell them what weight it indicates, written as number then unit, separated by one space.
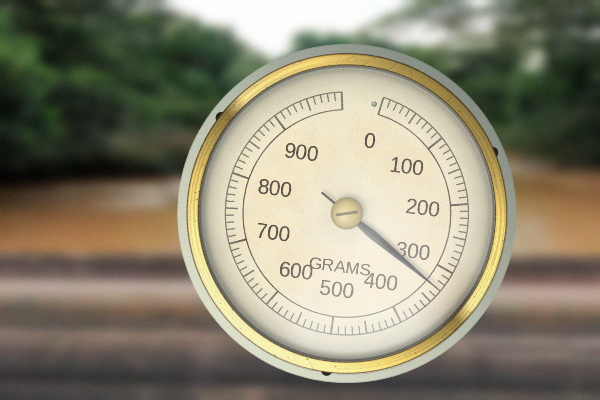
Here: 330 g
